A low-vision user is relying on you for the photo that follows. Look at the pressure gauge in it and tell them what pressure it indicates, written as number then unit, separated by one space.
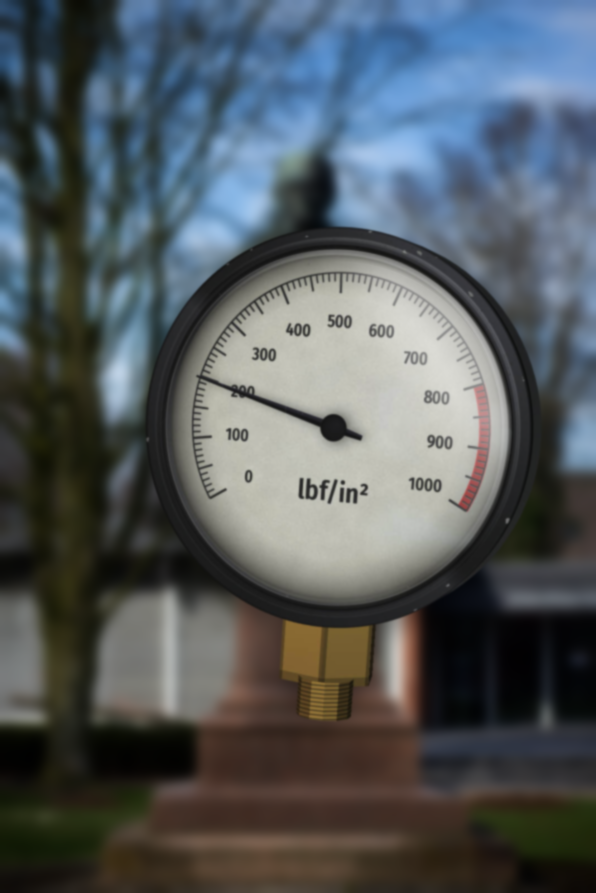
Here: 200 psi
